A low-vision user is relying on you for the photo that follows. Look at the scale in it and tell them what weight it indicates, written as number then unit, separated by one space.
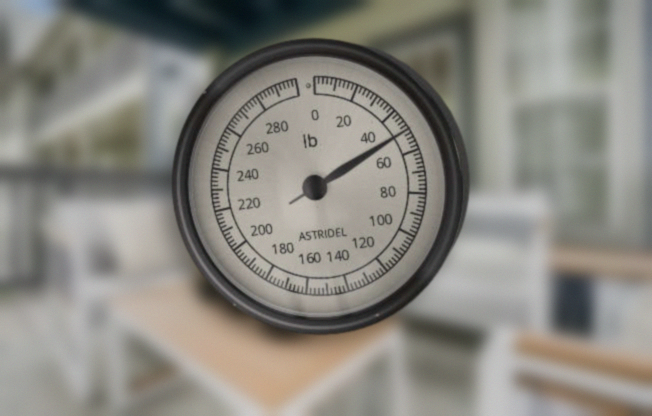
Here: 50 lb
